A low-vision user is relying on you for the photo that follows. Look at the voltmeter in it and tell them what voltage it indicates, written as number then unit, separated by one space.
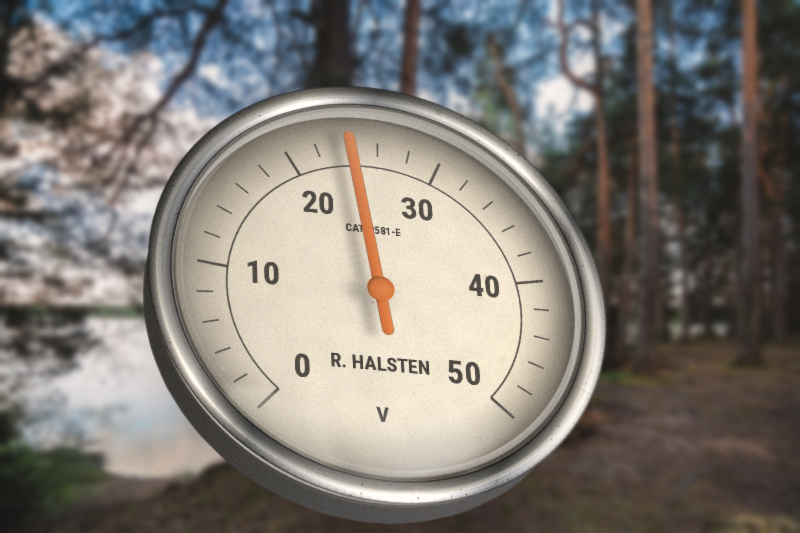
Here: 24 V
